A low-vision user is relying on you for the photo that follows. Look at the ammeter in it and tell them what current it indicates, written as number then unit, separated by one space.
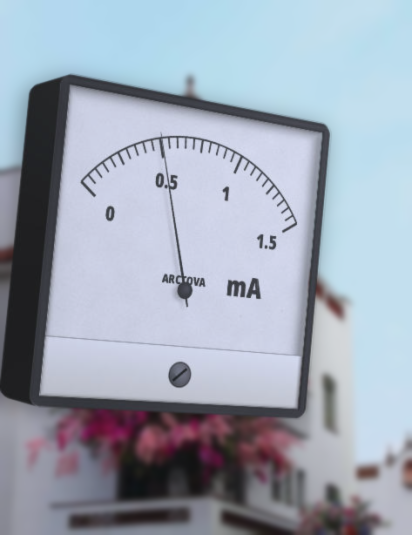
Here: 0.5 mA
